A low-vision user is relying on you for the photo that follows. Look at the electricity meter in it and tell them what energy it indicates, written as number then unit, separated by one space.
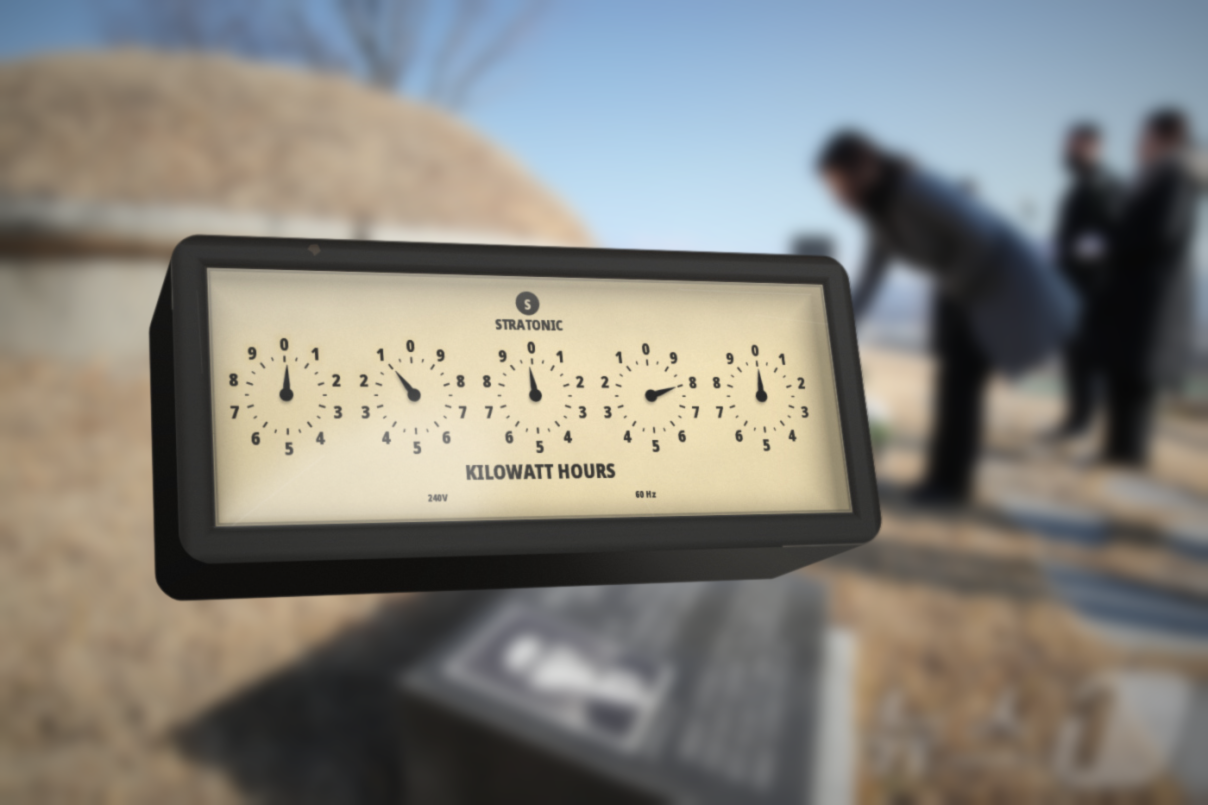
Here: 980 kWh
